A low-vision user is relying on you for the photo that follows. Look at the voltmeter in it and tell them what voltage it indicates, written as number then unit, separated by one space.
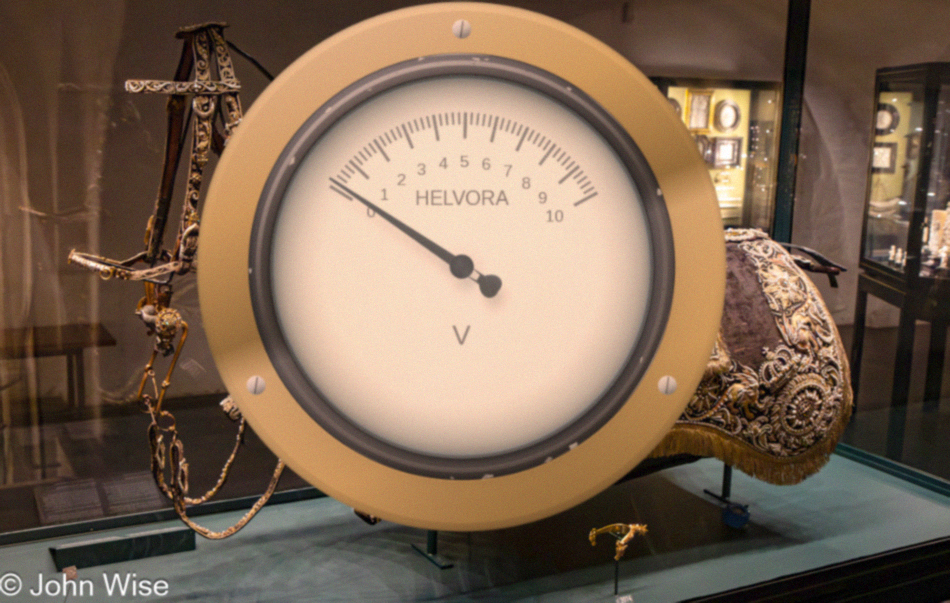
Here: 0.2 V
